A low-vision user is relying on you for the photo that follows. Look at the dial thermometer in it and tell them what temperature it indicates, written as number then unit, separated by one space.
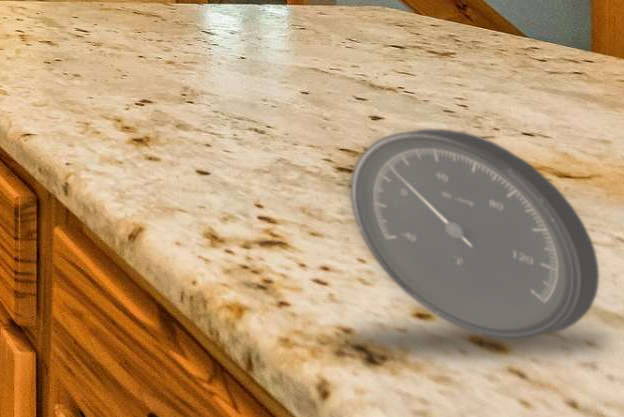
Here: 10 °F
